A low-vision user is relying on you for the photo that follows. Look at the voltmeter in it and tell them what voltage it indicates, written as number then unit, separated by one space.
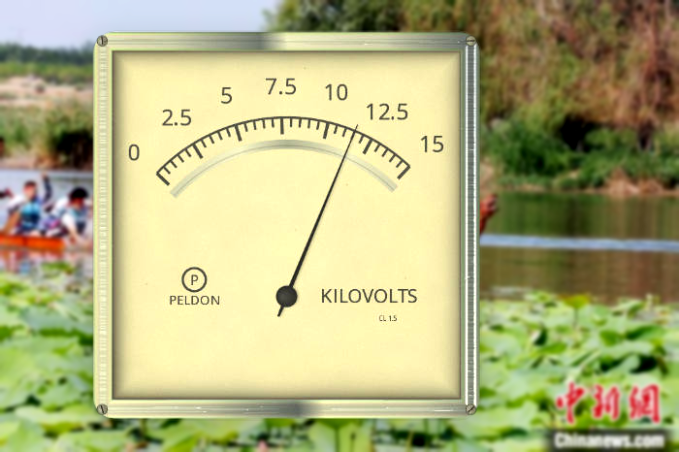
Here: 11.5 kV
